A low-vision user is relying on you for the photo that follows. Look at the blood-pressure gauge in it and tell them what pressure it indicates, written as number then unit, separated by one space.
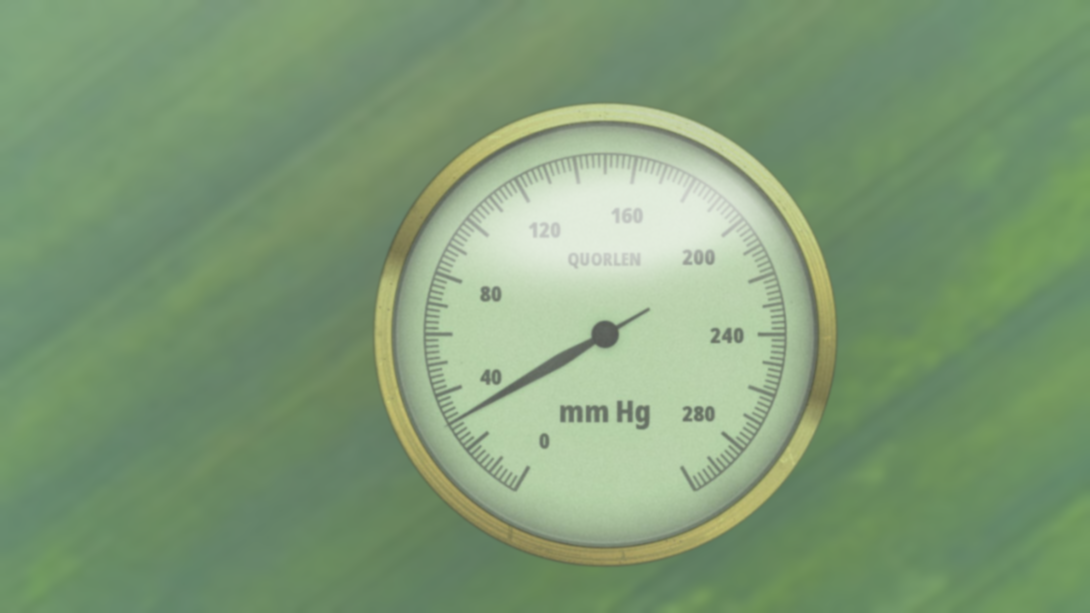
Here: 30 mmHg
